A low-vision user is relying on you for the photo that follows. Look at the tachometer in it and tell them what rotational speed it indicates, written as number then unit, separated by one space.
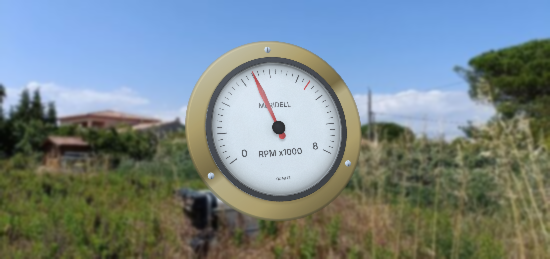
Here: 3400 rpm
